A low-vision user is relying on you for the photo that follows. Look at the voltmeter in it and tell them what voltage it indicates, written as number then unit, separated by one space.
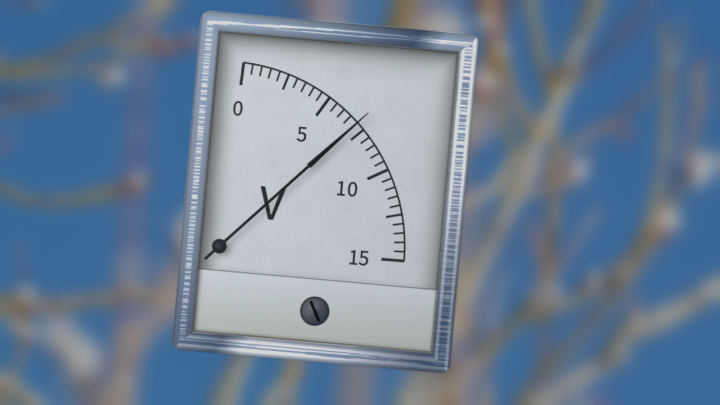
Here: 7 V
